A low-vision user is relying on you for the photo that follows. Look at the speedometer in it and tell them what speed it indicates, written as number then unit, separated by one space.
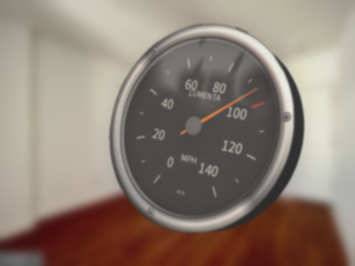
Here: 95 mph
